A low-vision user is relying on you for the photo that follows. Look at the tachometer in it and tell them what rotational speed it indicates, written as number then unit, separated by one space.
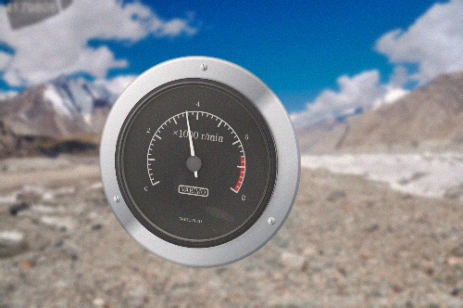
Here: 3600 rpm
